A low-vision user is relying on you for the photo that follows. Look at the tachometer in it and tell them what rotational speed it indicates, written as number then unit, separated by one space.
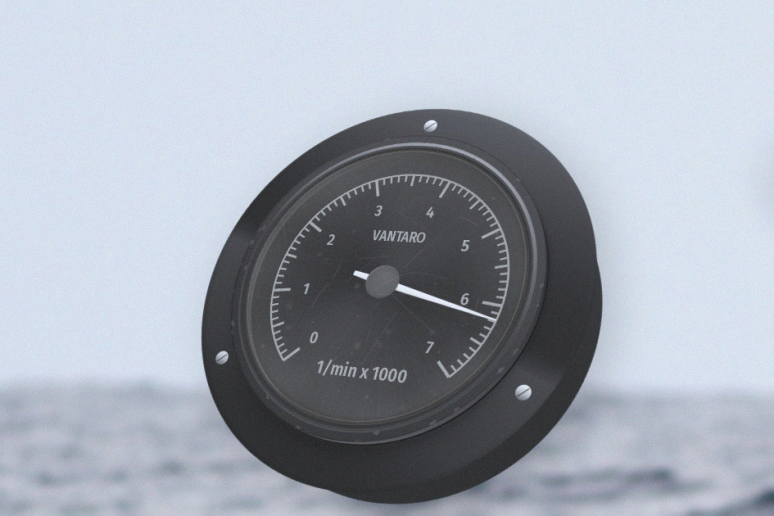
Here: 6200 rpm
